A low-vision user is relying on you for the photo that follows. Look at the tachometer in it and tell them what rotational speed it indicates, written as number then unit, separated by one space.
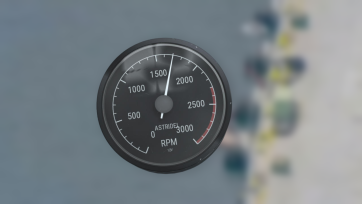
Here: 1700 rpm
